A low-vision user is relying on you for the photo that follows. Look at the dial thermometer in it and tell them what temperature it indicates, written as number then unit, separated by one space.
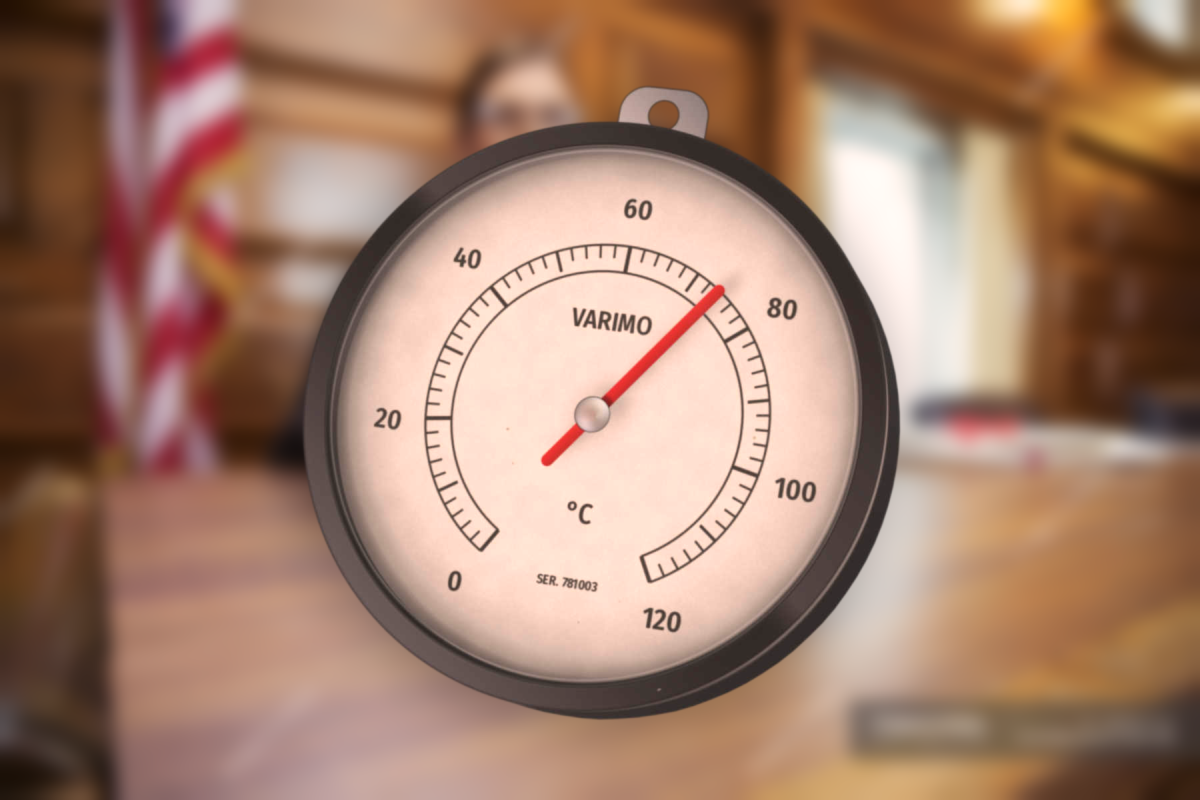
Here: 74 °C
